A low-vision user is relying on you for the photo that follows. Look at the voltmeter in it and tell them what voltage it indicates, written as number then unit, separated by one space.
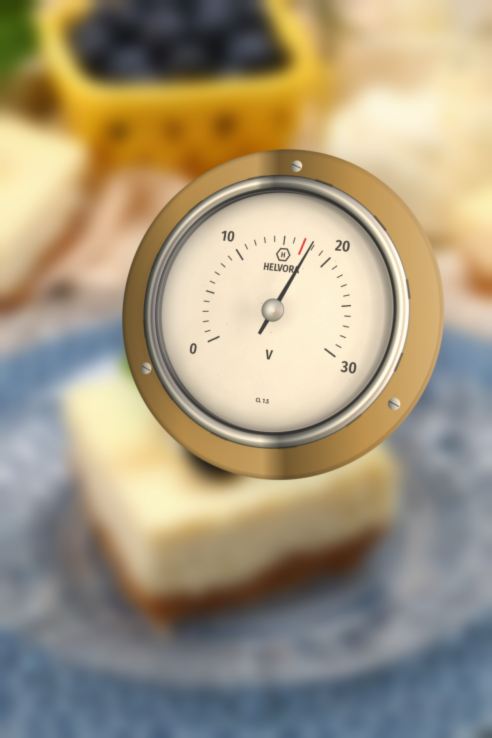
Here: 18 V
